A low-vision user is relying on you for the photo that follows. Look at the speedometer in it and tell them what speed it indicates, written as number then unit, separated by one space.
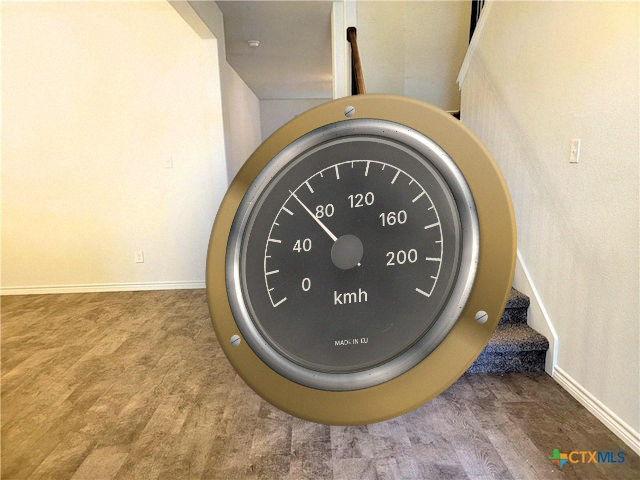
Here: 70 km/h
